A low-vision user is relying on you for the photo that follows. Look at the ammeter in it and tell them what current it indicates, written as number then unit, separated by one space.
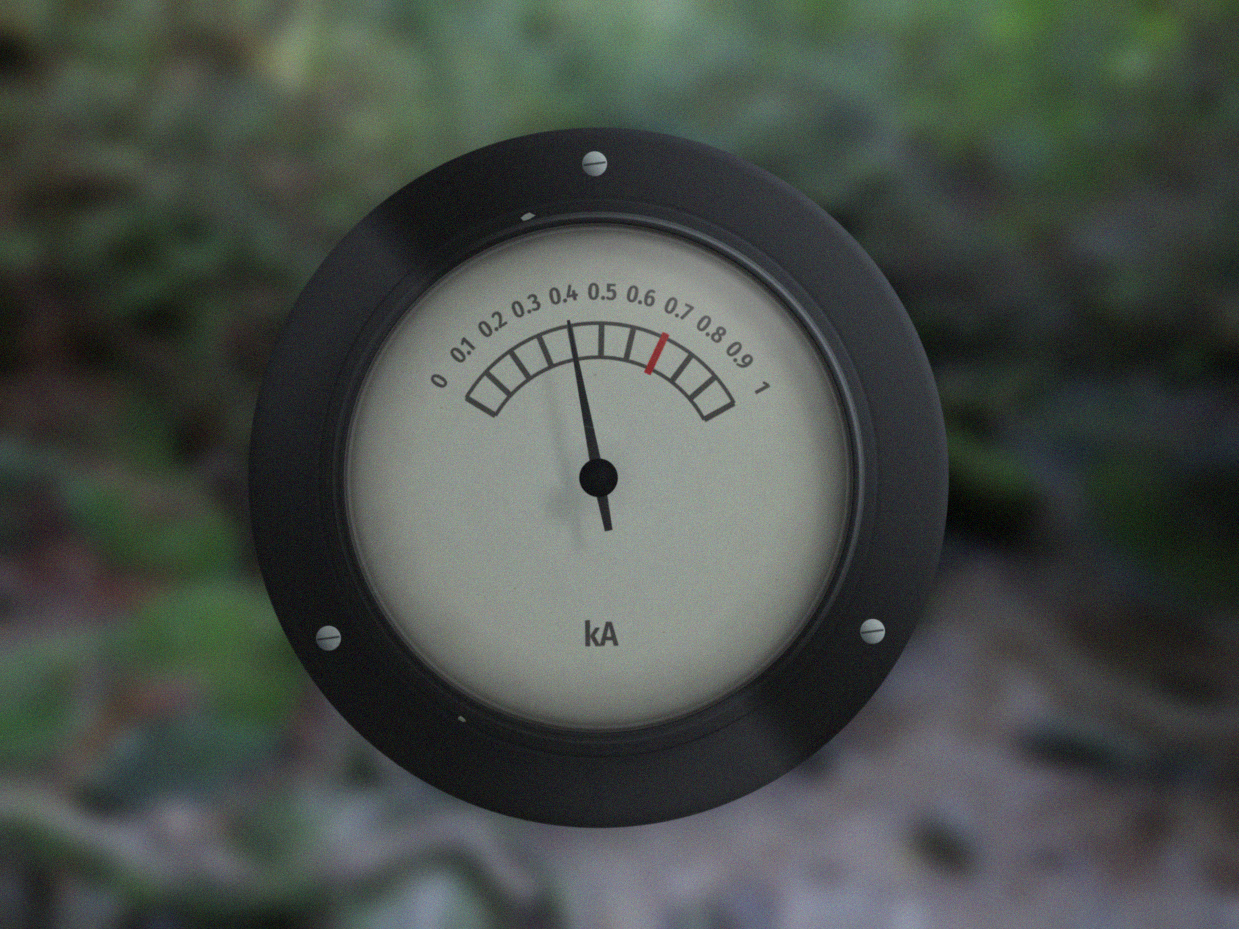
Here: 0.4 kA
